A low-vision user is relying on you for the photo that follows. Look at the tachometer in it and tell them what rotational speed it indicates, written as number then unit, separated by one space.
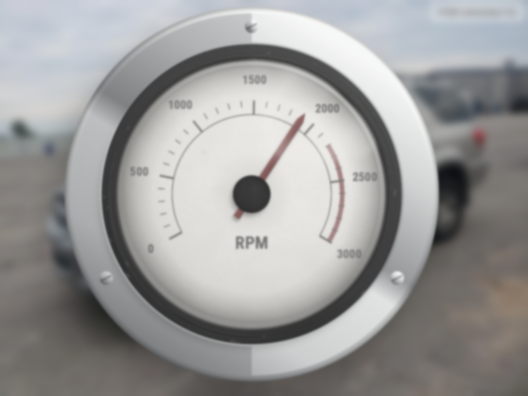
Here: 1900 rpm
